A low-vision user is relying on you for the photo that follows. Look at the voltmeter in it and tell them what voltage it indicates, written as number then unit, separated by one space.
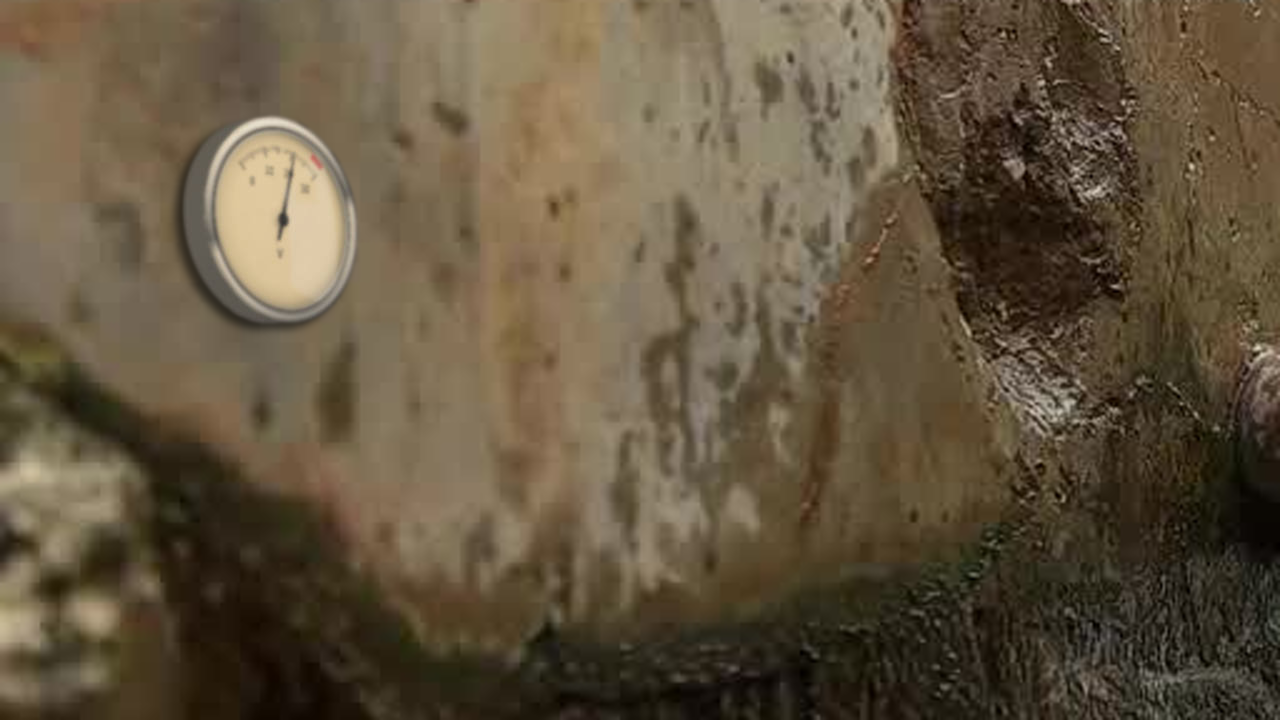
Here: 20 V
